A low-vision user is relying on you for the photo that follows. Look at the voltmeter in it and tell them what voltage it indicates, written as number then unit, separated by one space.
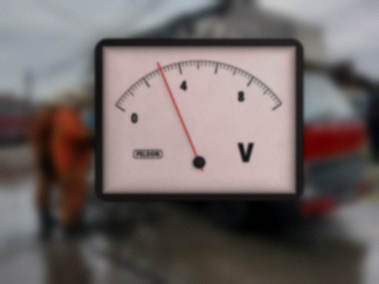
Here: 3 V
